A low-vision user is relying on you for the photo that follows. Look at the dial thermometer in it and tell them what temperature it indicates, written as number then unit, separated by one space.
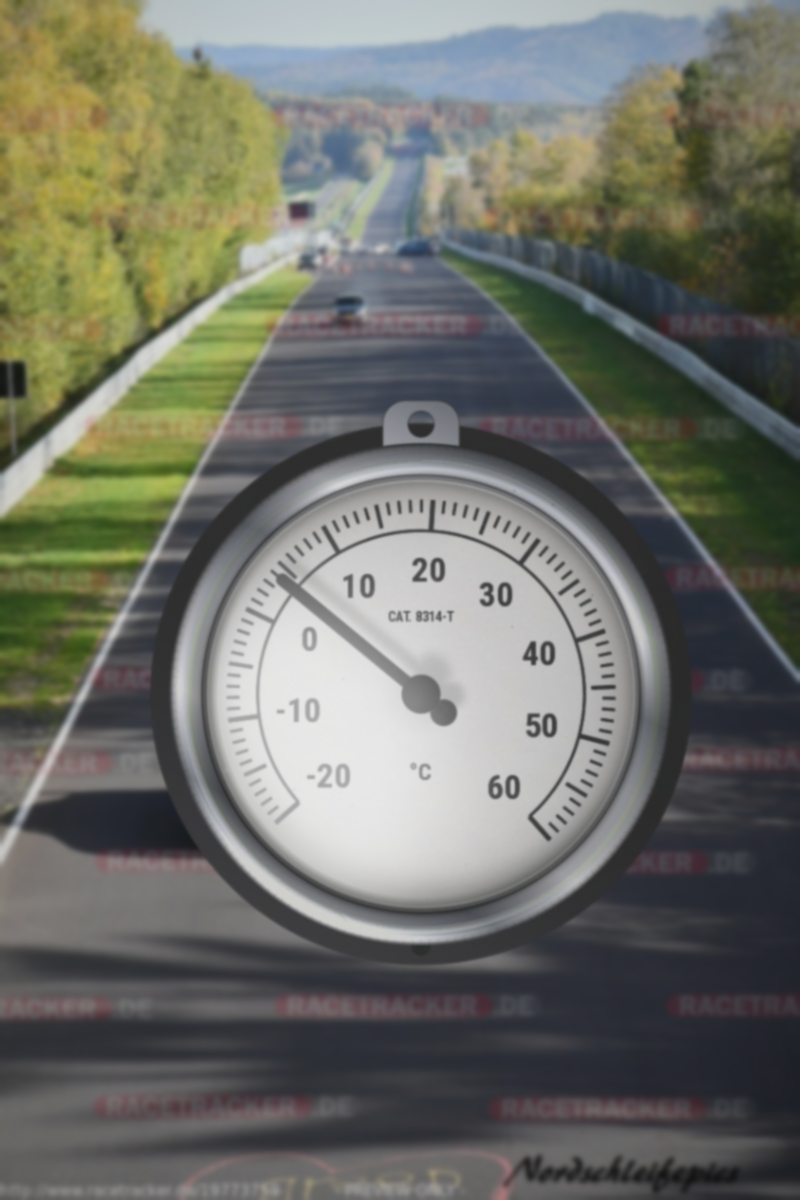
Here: 4 °C
